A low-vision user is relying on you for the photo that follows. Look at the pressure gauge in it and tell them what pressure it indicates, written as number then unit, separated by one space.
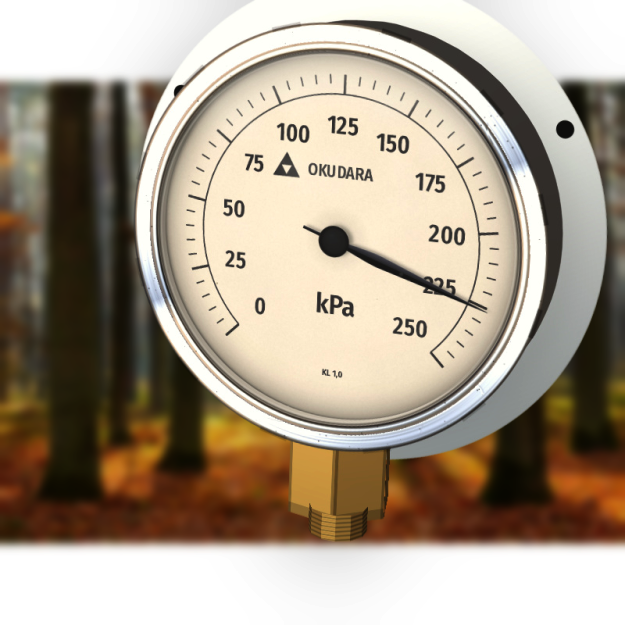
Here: 225 kPa
